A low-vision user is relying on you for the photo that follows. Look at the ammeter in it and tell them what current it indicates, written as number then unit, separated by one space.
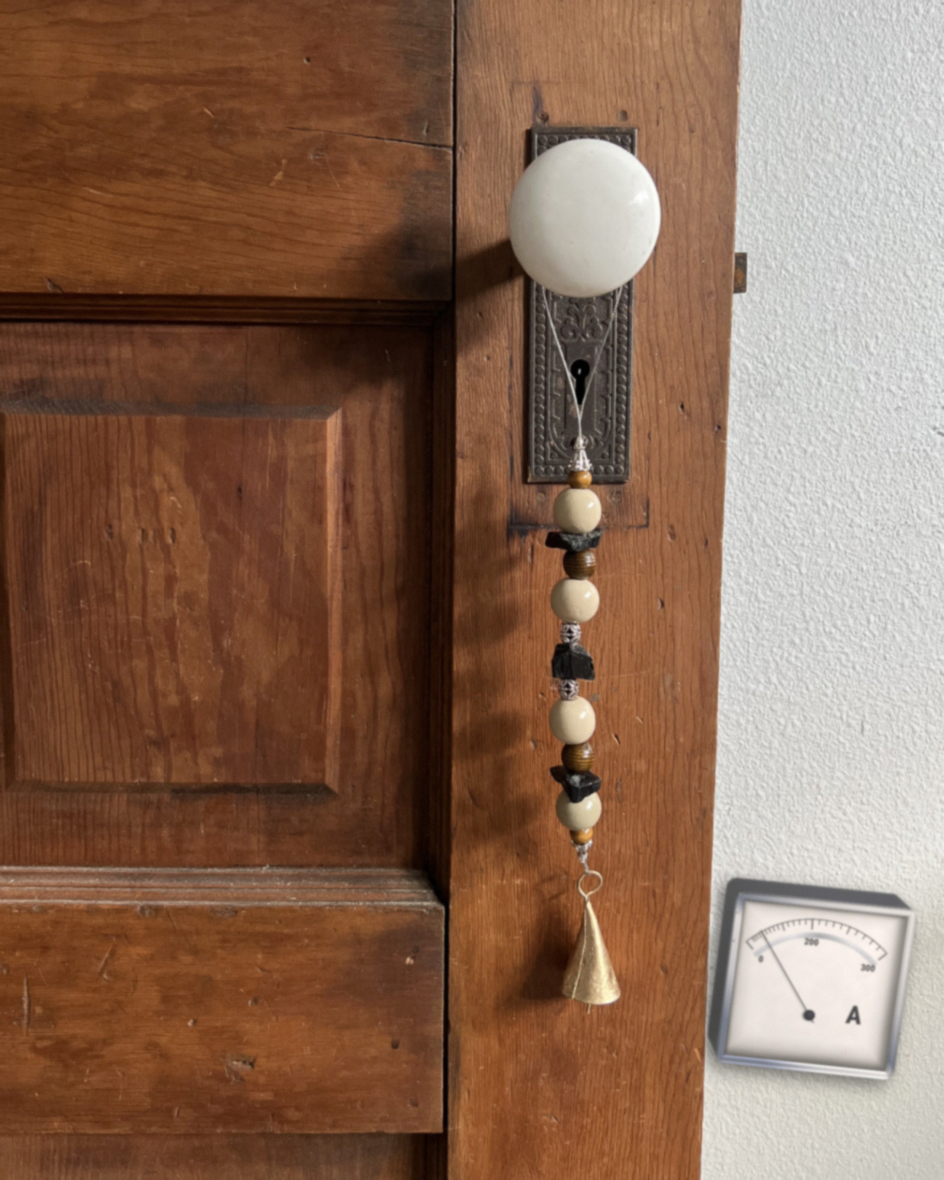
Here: 100 A
